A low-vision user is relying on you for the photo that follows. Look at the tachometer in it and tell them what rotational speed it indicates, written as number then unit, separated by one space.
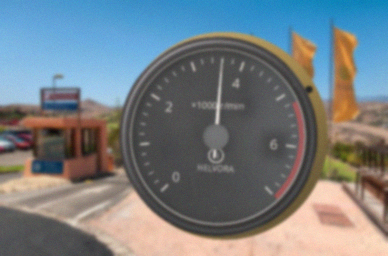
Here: 3600 rpm
